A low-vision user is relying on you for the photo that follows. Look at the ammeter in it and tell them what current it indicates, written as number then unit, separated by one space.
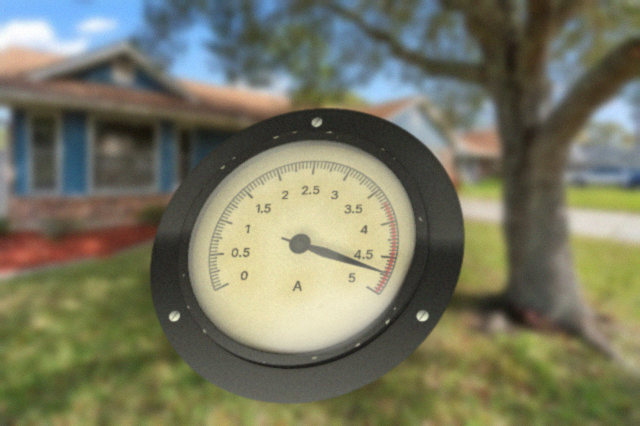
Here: 4.75 A
